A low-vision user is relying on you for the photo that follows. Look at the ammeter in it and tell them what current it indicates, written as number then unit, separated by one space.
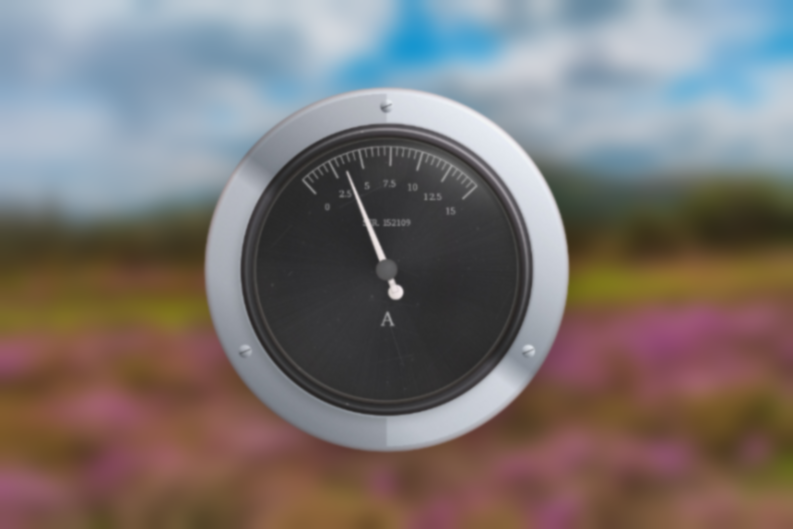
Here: 3.5 A
